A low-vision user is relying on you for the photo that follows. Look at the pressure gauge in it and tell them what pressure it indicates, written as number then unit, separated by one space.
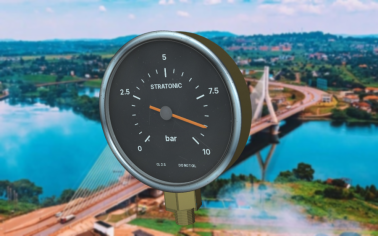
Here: 9 bar
